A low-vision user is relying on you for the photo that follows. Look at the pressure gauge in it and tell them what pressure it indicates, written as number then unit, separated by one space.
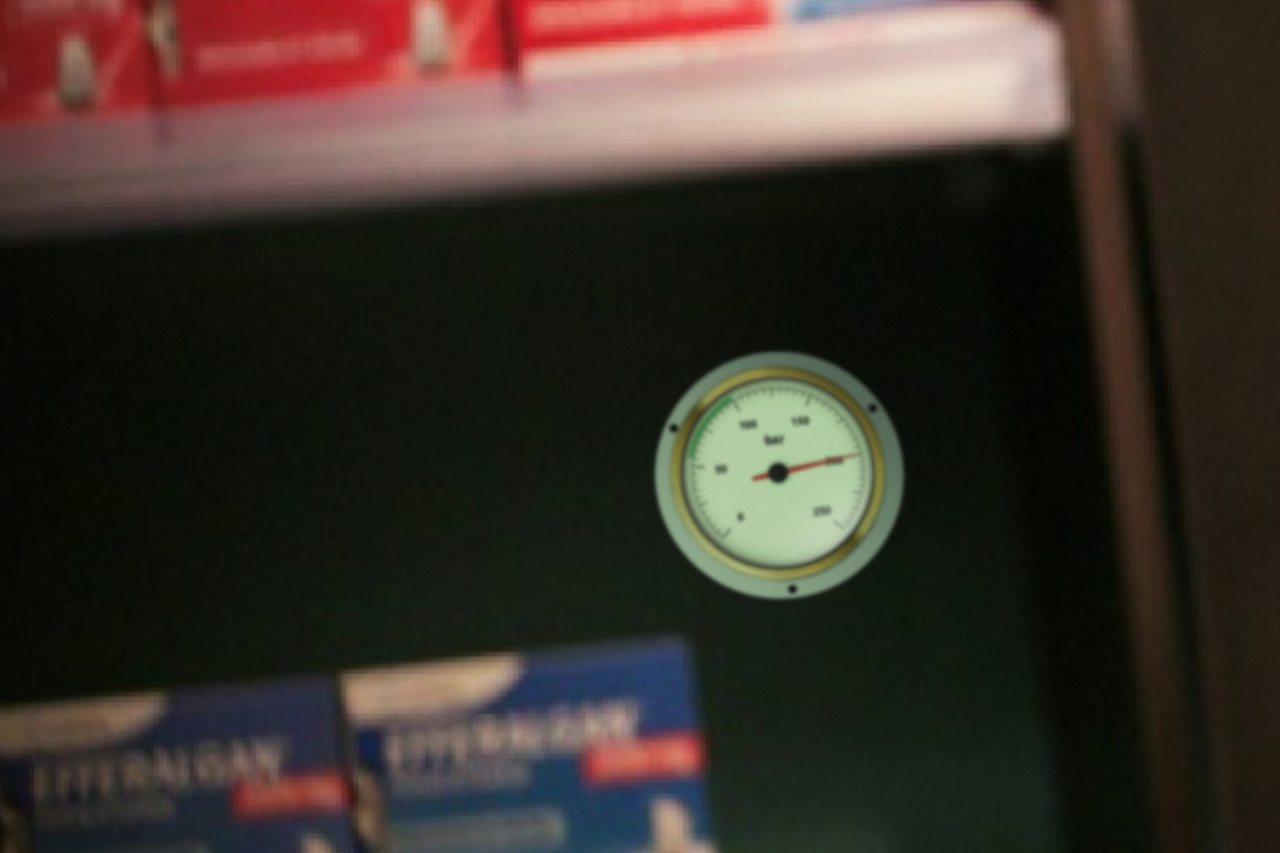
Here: 200 bar
